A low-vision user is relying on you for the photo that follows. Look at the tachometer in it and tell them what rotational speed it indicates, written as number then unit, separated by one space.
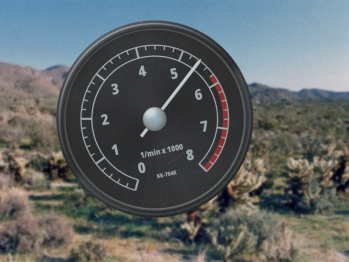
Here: 5400 rpm
